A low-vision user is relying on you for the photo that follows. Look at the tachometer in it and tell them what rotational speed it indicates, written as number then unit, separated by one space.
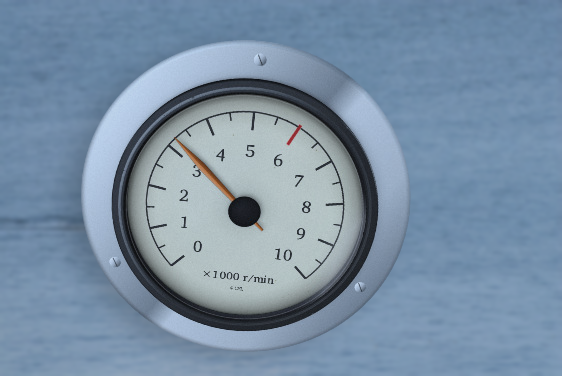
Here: 3250 rpm
